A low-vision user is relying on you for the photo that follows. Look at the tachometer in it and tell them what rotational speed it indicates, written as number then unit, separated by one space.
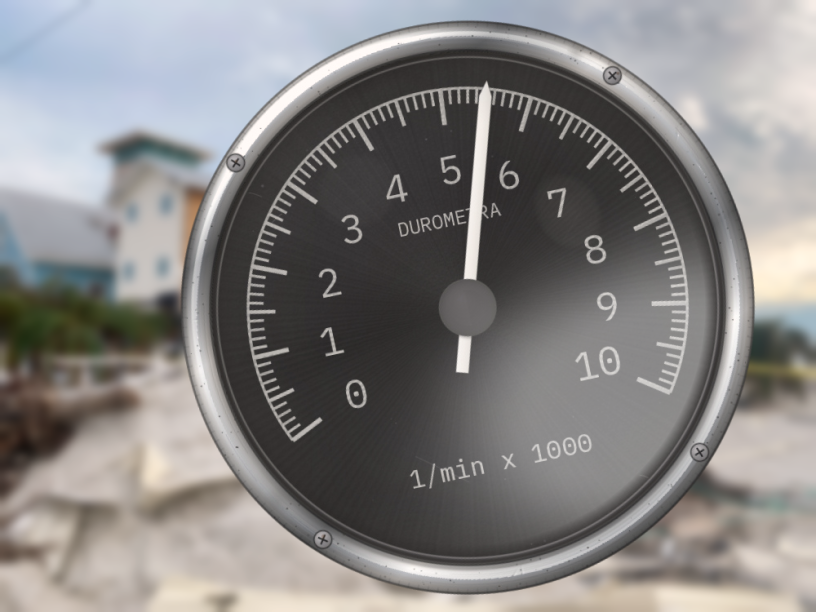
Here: 5500 rpm
